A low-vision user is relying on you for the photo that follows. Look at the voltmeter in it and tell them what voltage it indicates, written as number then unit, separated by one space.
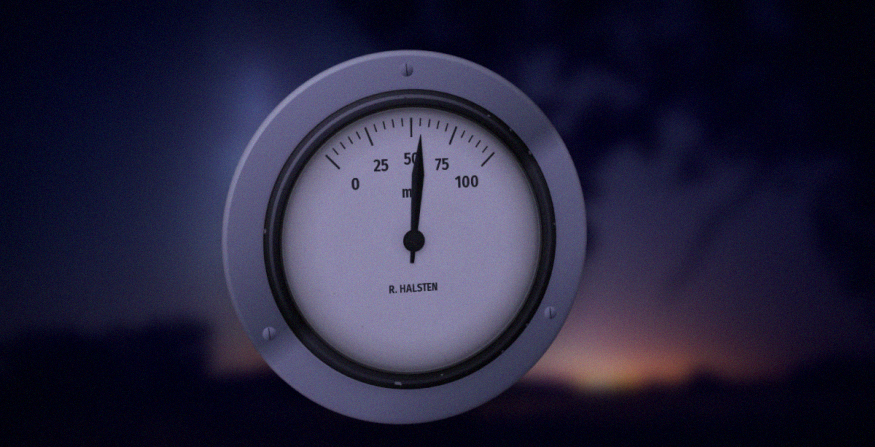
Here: 55 mV
